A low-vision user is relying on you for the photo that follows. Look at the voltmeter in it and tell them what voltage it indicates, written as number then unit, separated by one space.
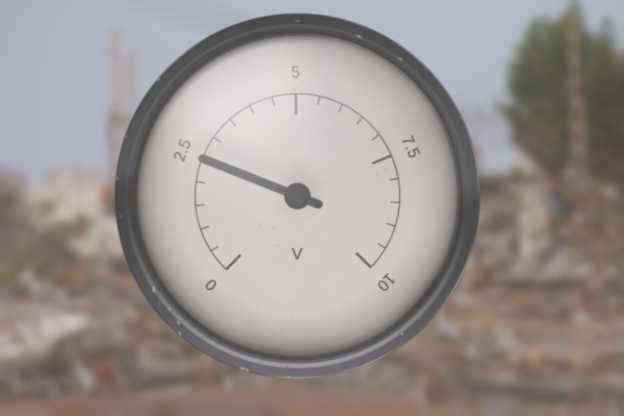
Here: 2.5 V
